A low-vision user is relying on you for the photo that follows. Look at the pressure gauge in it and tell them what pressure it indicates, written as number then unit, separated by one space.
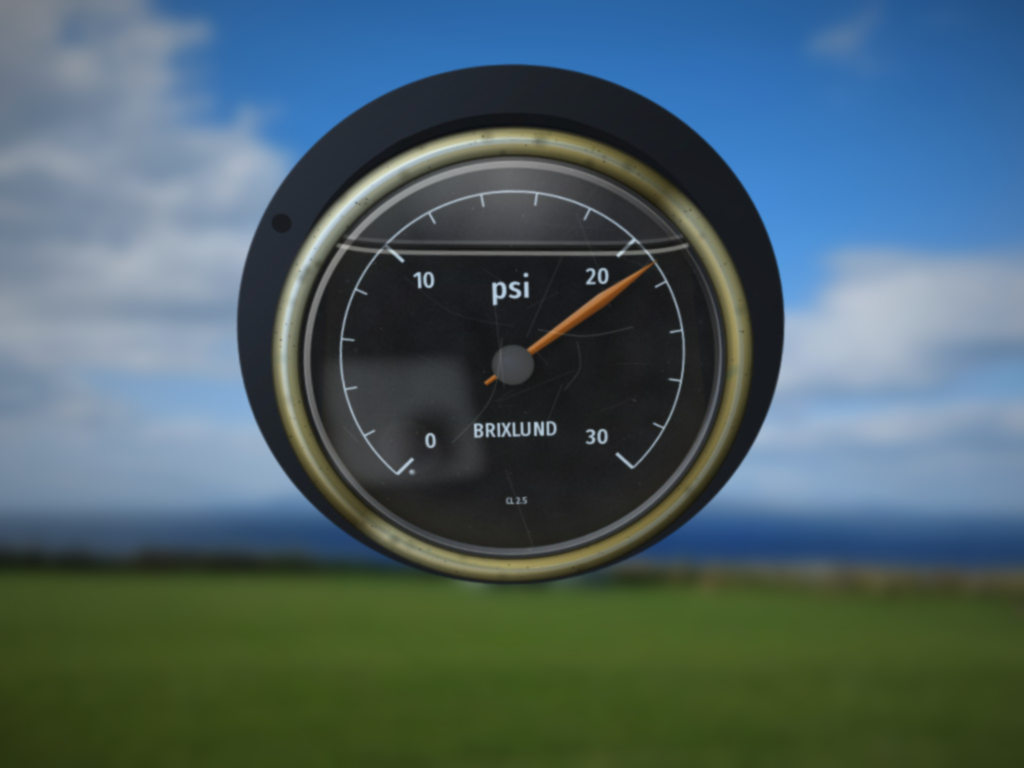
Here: 21 psi
